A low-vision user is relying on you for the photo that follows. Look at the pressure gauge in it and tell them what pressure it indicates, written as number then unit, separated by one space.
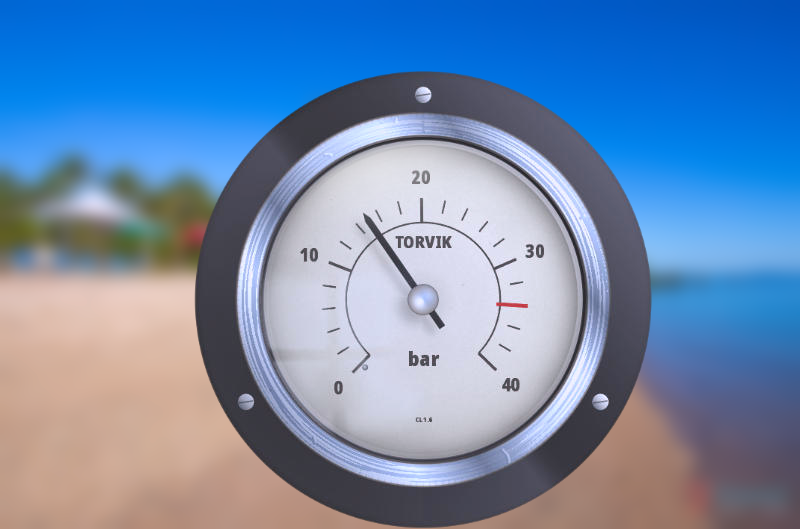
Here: 15 bar
